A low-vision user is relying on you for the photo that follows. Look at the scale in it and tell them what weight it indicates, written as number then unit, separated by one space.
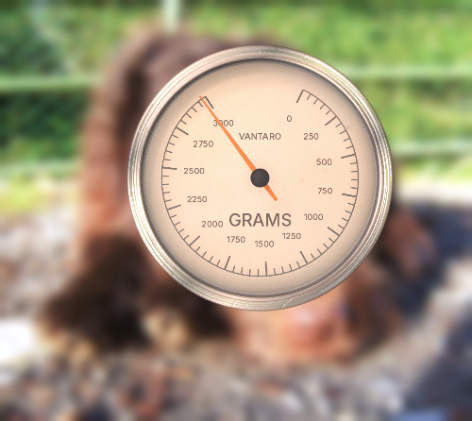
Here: 2975 g
